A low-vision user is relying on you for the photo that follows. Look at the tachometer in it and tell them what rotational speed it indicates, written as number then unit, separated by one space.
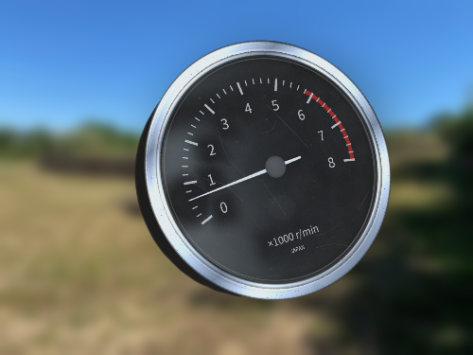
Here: 600 rpm
